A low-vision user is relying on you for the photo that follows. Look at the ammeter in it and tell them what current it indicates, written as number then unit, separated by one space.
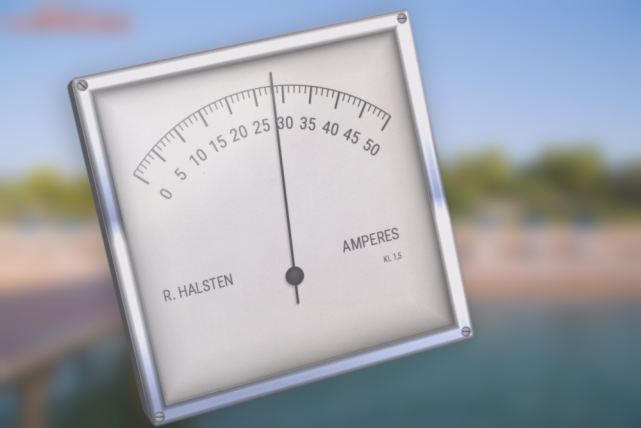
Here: 28 A
